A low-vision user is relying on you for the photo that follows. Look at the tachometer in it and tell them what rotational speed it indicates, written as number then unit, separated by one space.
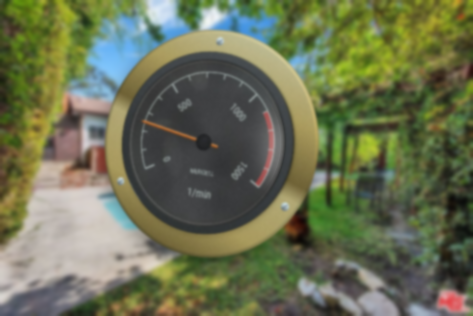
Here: 250 rpm
